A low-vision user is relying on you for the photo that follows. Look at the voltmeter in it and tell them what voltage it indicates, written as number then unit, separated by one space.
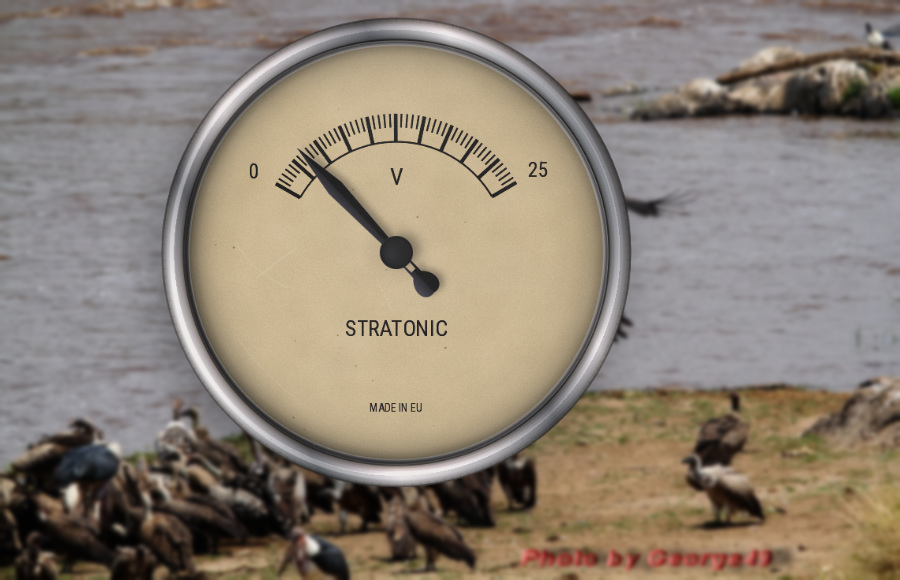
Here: 3.5 V
